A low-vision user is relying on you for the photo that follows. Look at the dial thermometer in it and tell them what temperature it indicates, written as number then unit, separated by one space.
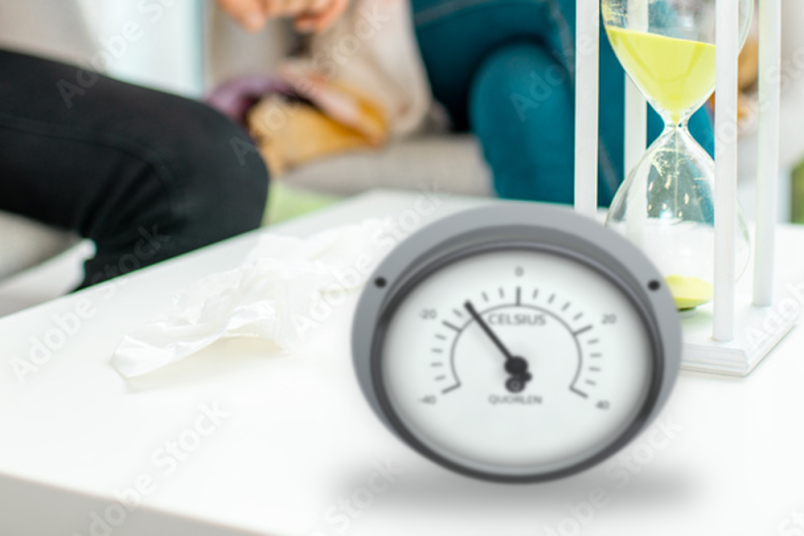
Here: -12 °C
